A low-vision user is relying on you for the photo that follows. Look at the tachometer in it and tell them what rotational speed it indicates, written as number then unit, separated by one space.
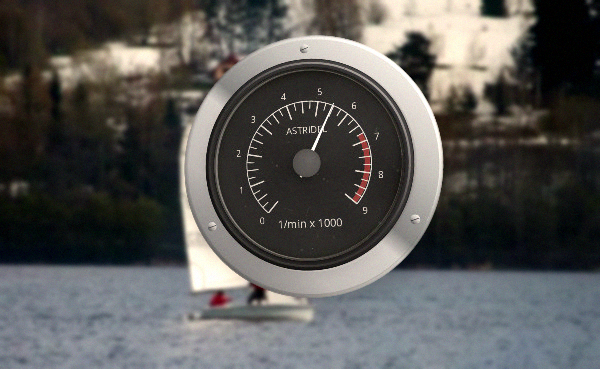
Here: 5500 rpm
